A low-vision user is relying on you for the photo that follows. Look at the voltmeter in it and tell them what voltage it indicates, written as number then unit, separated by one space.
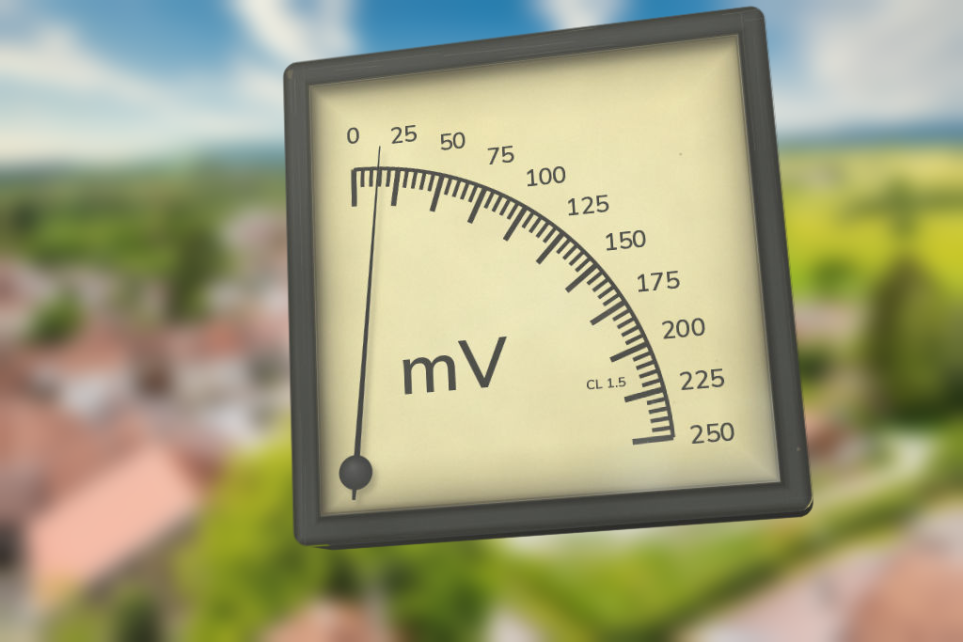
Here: 15 mV
